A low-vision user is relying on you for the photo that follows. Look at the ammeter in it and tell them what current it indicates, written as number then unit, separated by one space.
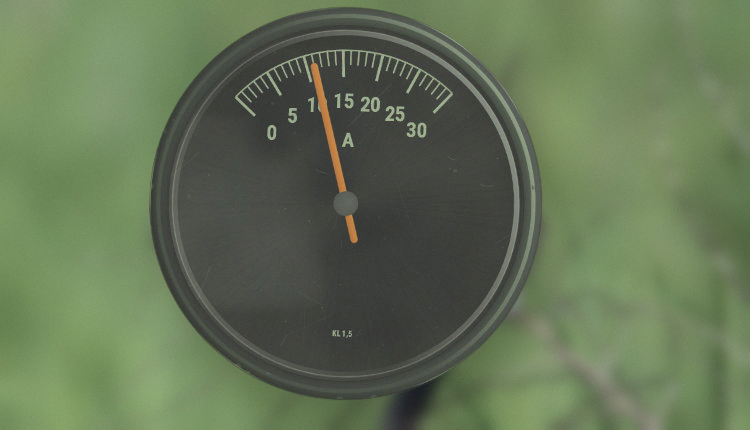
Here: 11 A
